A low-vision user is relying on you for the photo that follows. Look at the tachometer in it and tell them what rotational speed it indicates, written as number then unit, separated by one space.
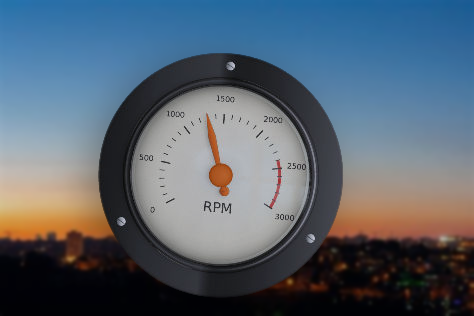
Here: 1300 rpm
